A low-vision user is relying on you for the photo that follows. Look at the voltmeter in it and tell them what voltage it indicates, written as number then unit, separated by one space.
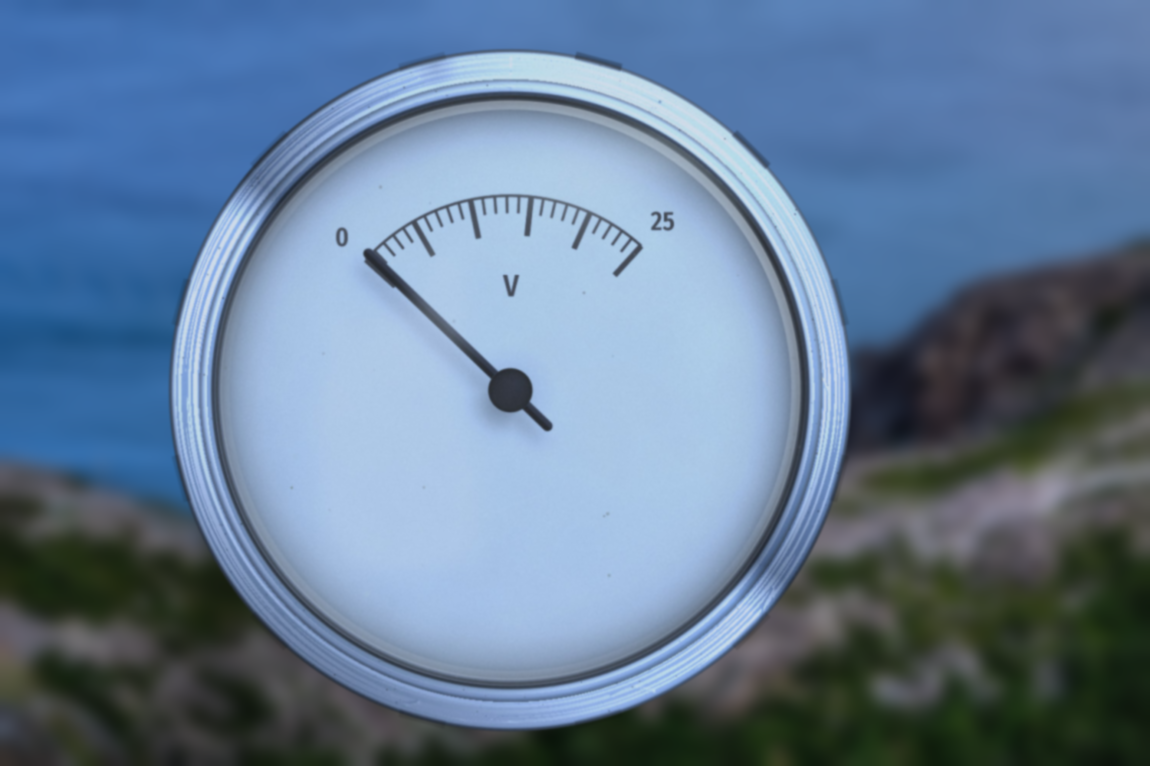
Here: 0.5 V
